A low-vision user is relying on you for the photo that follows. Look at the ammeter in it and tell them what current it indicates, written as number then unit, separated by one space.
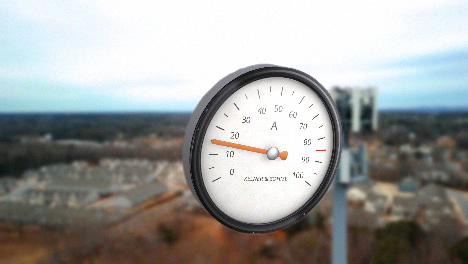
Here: 15 A
